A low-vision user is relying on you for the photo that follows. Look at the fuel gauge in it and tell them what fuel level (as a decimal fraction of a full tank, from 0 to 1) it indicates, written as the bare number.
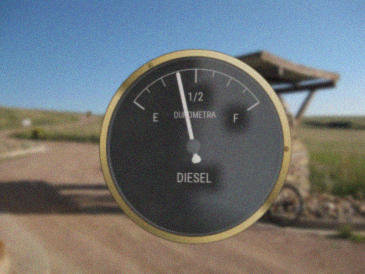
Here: 0.375
